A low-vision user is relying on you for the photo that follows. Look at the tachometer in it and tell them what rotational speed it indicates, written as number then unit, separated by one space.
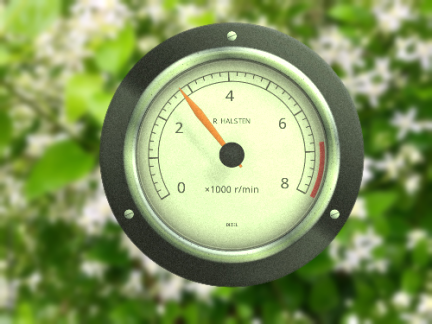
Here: 2800 rpm
